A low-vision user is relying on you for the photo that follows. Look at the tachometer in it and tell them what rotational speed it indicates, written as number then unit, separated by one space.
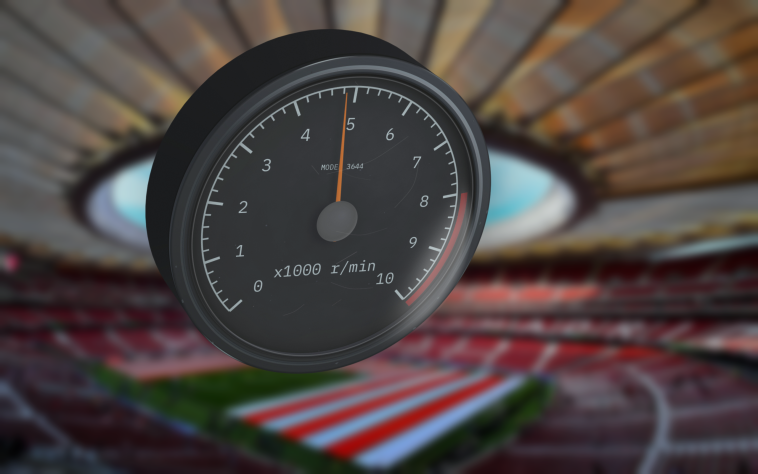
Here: 4800 rpm
